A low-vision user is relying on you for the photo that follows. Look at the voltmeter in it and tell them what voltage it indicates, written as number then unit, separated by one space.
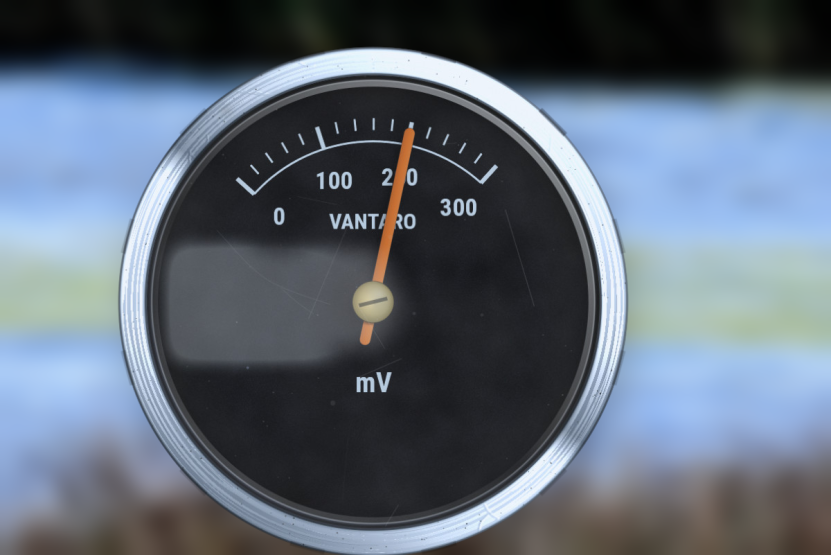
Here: 200 mV
